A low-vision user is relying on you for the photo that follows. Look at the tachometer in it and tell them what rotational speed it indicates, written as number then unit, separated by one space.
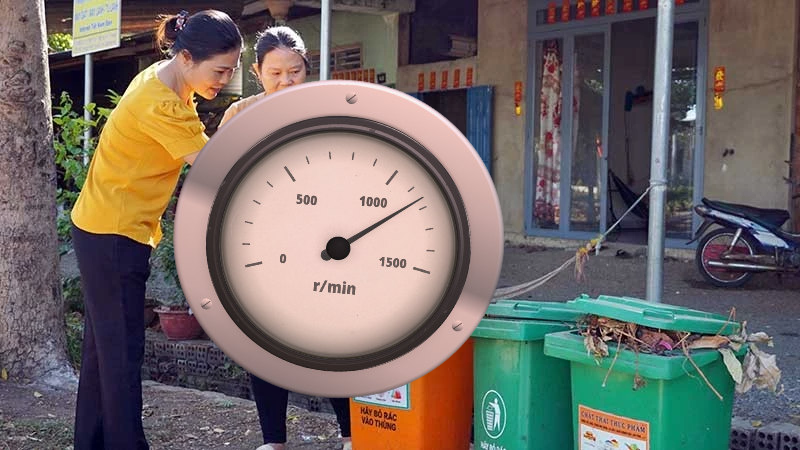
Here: 1150 rpm
